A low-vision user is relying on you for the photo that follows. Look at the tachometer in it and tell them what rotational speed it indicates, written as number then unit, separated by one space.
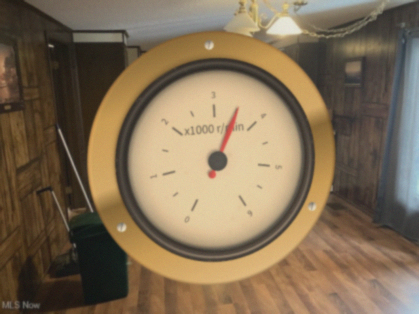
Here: 3500 rpm
